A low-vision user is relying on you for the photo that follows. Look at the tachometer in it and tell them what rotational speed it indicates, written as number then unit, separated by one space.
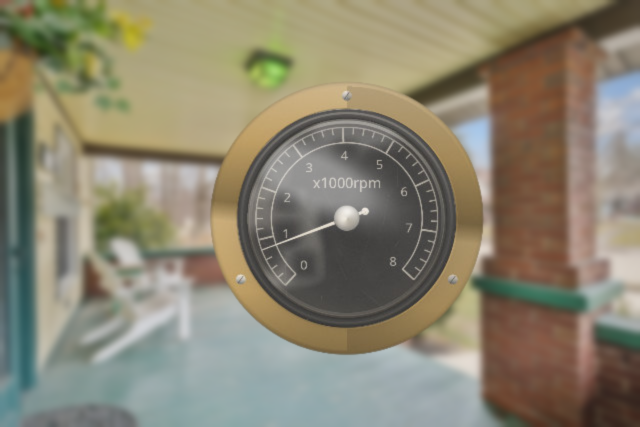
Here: 800 rpm
